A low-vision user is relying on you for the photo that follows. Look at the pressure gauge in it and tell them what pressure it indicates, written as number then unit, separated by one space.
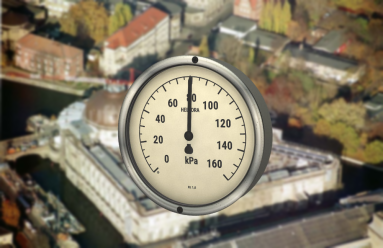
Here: 80 kPa
